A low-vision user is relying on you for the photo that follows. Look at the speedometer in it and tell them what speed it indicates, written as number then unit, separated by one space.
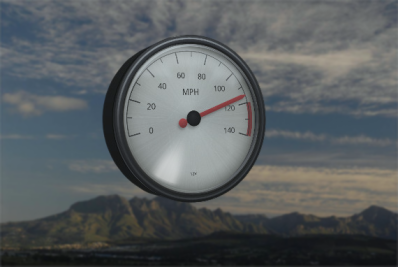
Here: 115 mph
